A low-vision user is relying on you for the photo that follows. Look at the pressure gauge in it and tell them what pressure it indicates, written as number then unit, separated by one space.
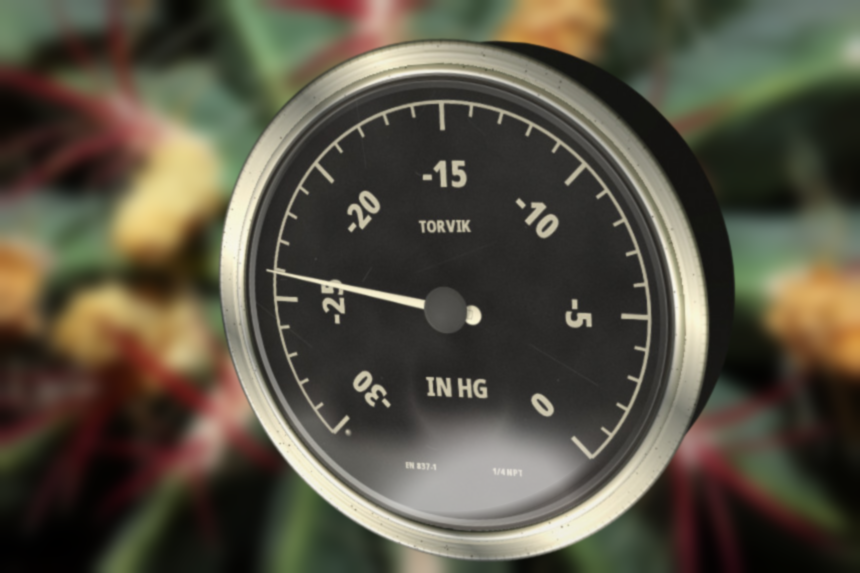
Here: -24 inHg
